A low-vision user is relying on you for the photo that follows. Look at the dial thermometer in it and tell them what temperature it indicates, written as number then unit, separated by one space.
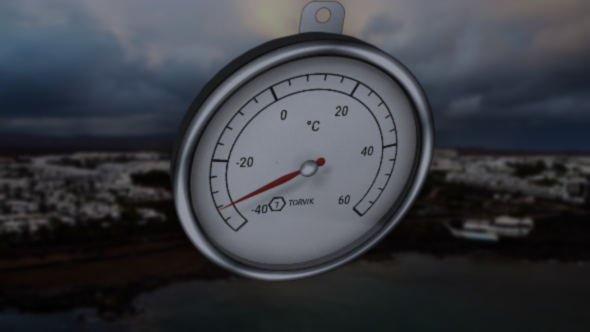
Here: -32 °C
